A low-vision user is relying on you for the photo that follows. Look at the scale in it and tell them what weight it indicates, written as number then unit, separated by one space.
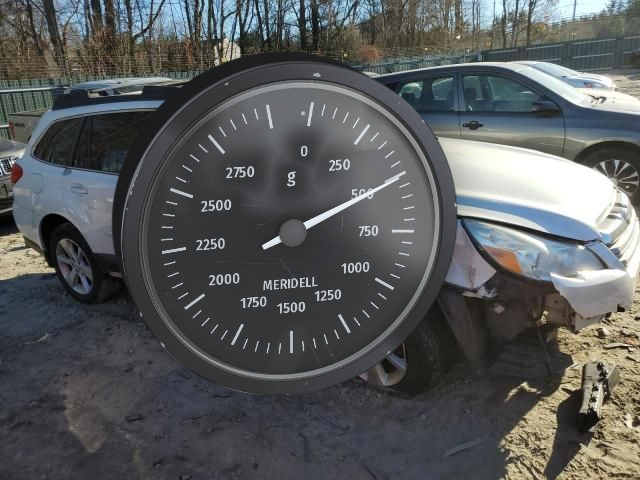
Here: 500 g
